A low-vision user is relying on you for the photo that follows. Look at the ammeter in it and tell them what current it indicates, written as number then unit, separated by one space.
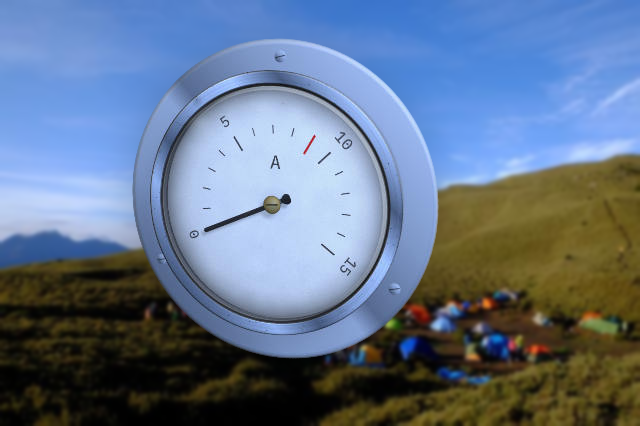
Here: 0 A
